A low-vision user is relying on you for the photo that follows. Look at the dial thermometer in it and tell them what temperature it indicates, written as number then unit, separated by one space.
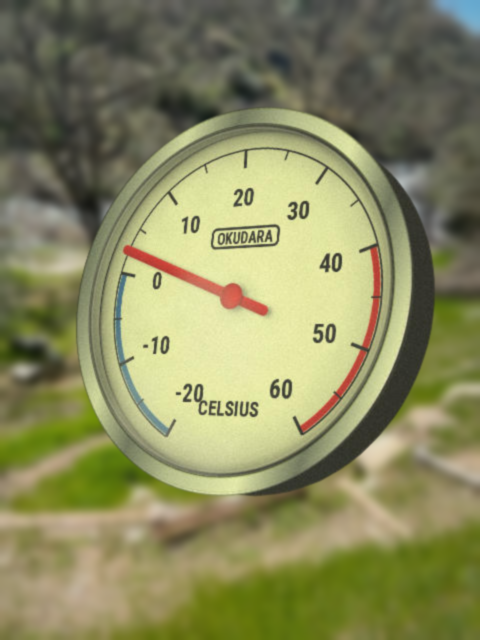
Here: 2.5 °C
